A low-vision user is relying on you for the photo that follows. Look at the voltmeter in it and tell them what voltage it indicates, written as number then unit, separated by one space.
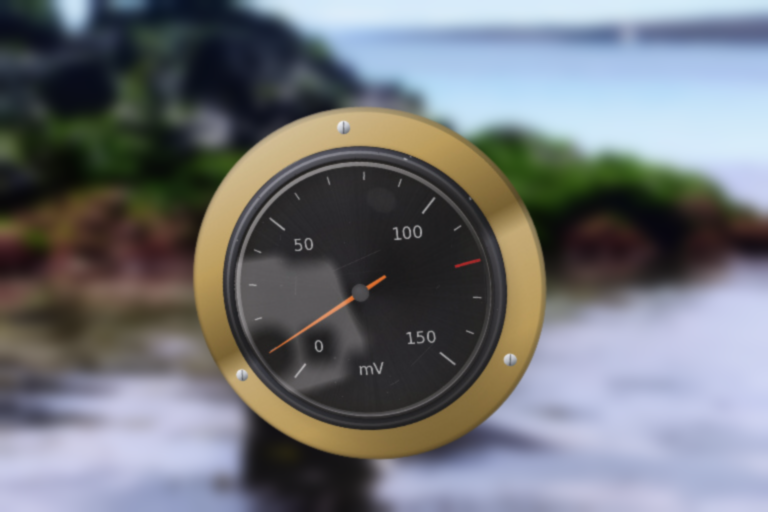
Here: 10 mV
